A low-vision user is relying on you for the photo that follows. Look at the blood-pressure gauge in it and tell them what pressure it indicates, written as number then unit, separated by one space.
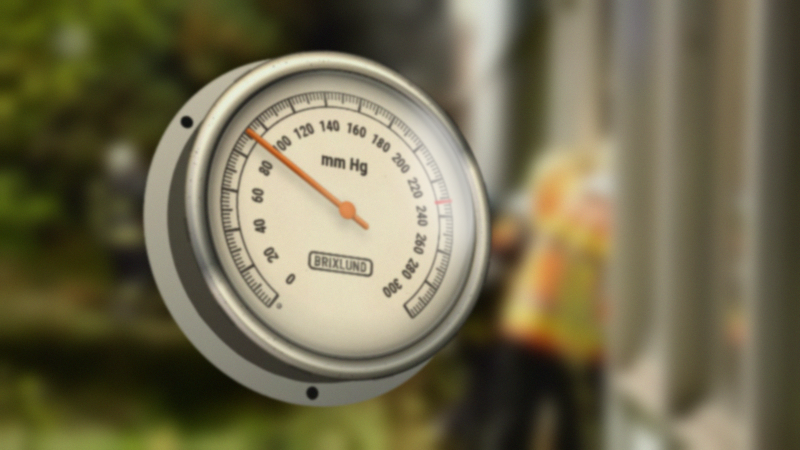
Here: 90 mmHg
